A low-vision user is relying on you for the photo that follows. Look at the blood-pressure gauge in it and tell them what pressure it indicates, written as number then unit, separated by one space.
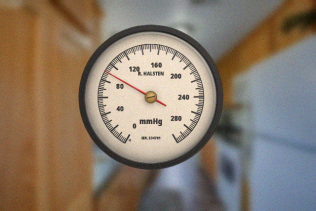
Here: 90 mmHg
